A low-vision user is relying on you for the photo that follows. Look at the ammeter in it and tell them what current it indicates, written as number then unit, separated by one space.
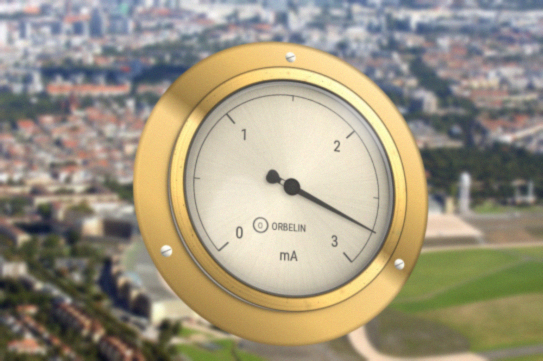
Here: 2.75 mA
